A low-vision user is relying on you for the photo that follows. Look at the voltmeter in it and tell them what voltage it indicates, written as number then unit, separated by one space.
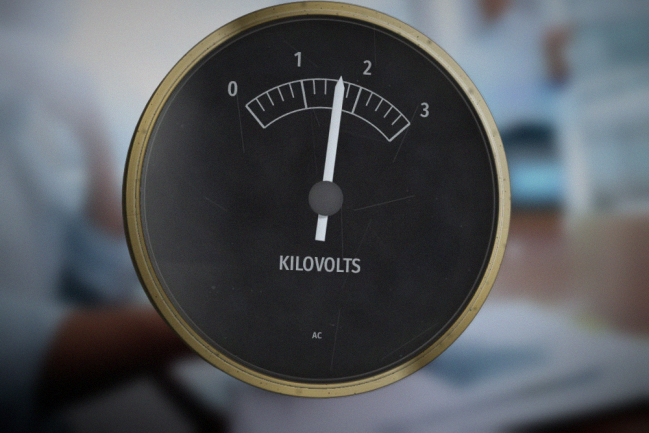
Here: 1.6 kV
